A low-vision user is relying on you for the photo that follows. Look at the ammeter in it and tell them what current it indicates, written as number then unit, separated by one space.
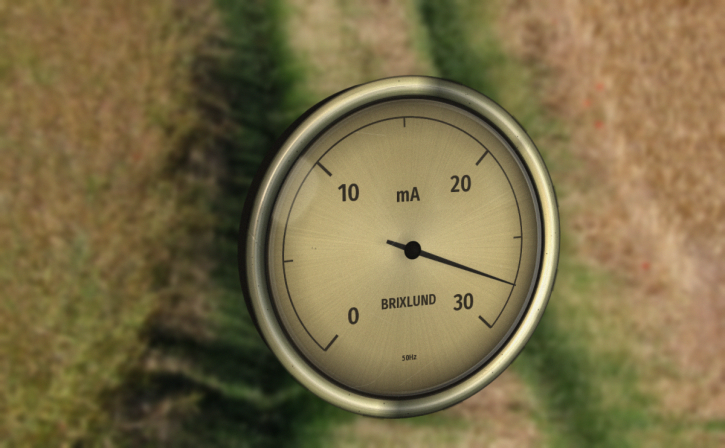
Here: 27.5 mA
